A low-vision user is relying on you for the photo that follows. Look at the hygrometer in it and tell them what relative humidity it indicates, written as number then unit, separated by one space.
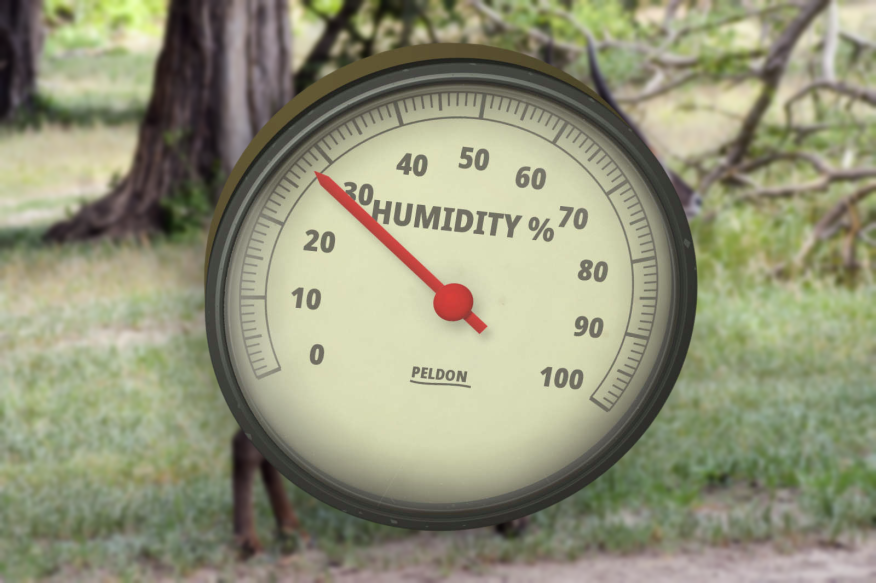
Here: 28 %
